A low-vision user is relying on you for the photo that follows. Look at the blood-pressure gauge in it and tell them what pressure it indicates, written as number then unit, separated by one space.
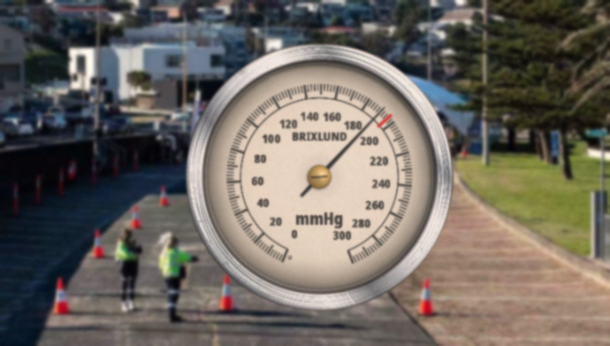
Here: 190 mmHg
